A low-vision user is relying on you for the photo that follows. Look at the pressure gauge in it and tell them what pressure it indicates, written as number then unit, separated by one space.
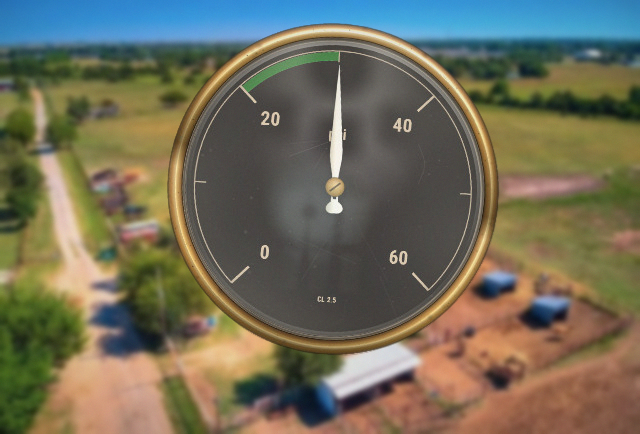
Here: 30 psi
